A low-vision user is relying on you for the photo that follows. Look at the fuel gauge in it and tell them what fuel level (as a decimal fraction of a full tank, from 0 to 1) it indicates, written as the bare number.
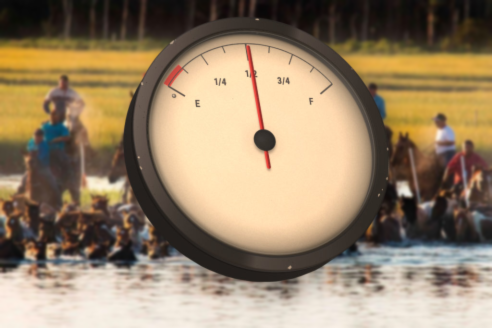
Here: 0.5
